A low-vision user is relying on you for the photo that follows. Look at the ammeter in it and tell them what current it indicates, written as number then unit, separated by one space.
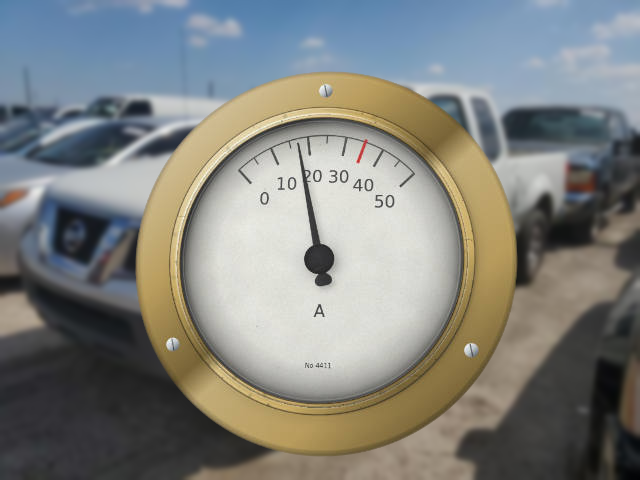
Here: 17.5 A
